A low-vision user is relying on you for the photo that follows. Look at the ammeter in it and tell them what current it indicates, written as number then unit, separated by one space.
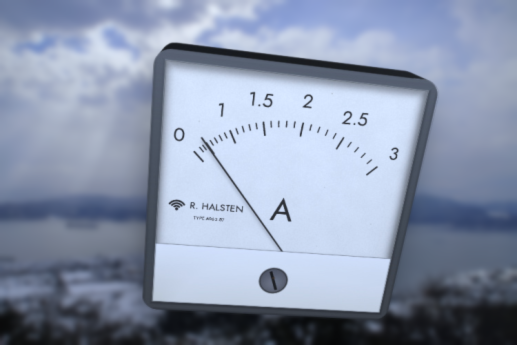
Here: 0.5 A
